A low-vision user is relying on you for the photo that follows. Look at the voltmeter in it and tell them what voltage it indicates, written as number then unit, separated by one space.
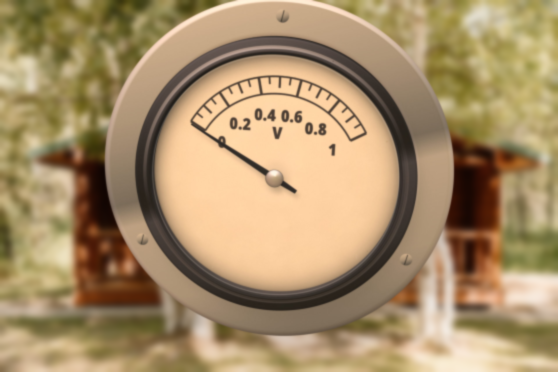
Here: 0 V
